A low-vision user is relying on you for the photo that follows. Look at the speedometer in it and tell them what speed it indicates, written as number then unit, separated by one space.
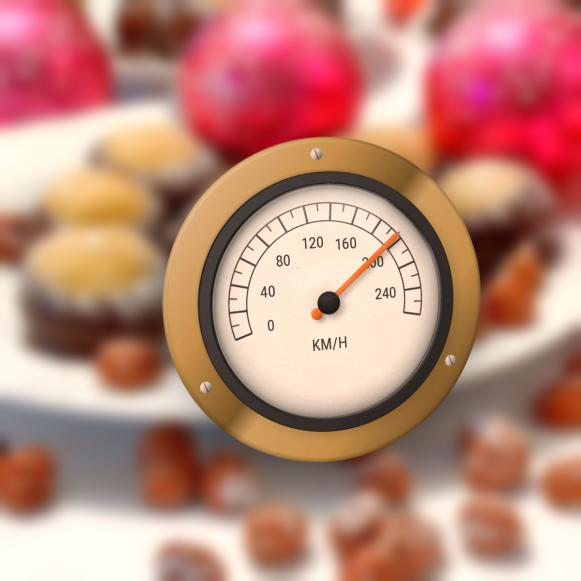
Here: 195 km/h
